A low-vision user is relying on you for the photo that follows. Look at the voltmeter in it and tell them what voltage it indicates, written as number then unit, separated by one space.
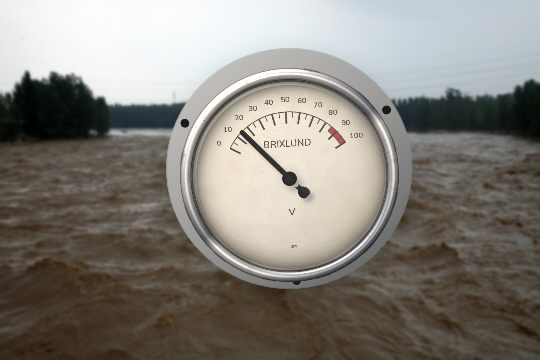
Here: 15 V
